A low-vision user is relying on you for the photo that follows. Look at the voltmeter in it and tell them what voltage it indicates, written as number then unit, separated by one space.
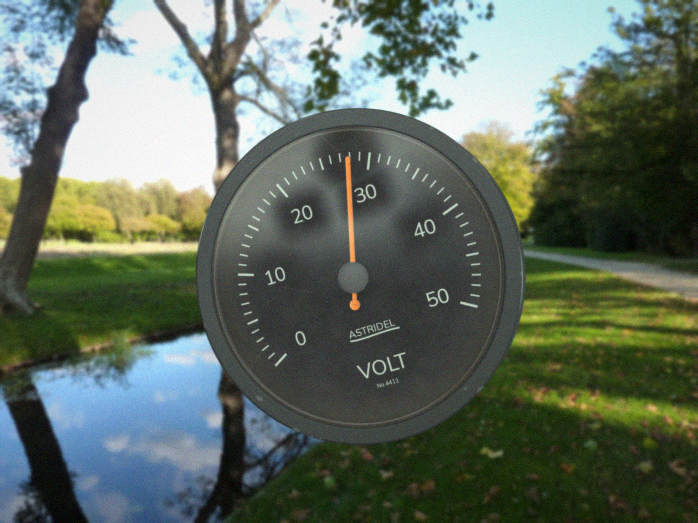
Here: 28 V
